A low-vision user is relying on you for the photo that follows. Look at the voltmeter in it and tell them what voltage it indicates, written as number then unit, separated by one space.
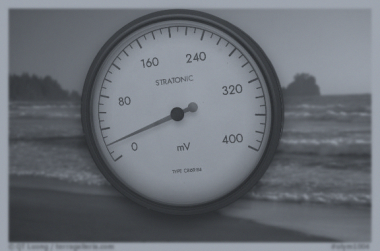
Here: 20 mV
